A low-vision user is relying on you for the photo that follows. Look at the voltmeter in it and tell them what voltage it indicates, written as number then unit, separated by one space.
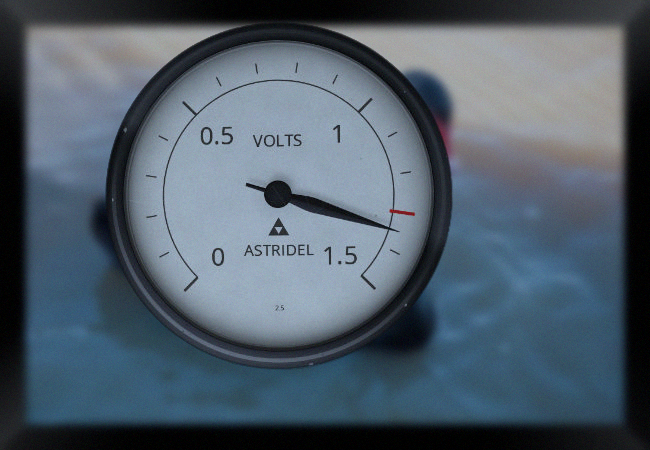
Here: 1.35 V
